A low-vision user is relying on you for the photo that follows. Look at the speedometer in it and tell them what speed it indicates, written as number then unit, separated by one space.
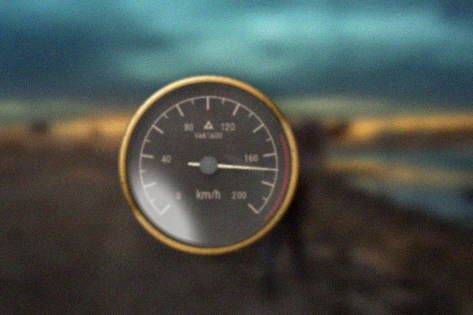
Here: 170 km/h
